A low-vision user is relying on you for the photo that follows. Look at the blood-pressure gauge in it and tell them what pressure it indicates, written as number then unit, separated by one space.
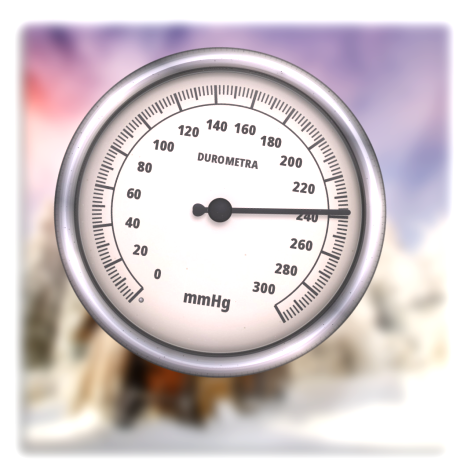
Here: 238 mmHg
